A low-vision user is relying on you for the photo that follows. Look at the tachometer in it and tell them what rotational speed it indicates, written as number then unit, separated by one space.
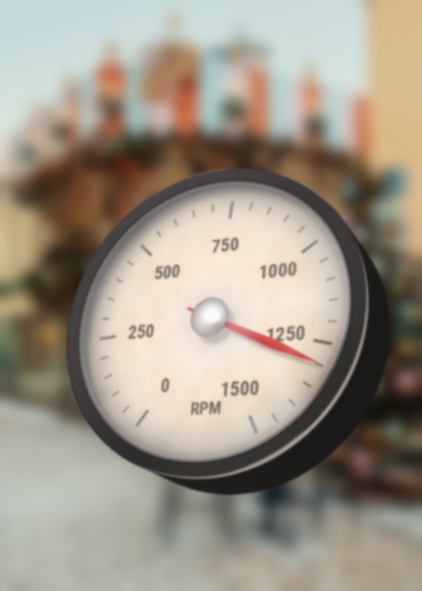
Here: 1300 rpm
